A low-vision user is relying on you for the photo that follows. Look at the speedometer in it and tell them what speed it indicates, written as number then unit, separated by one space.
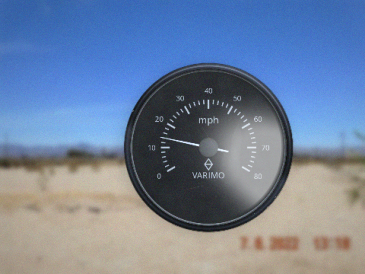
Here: 14 mph
